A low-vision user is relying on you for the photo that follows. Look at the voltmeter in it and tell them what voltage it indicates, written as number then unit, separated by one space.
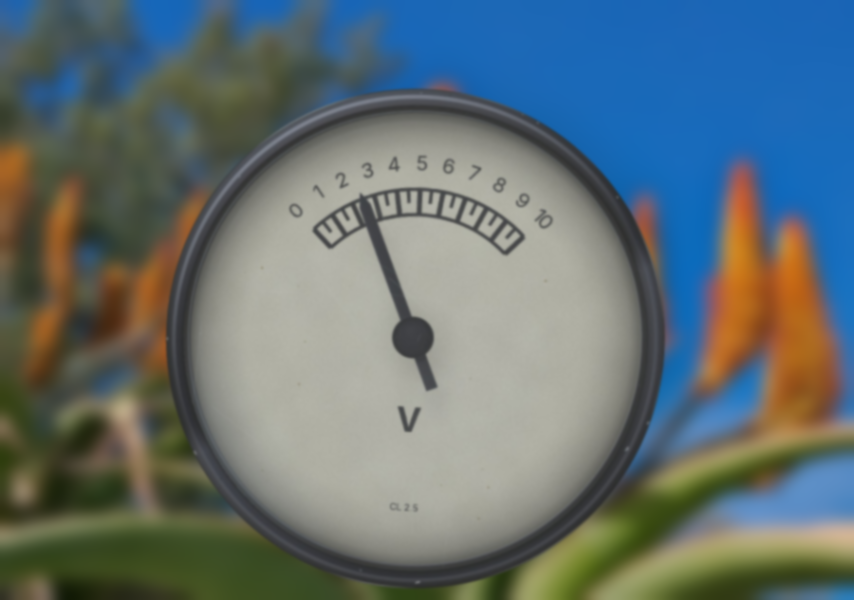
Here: 2.5 V
